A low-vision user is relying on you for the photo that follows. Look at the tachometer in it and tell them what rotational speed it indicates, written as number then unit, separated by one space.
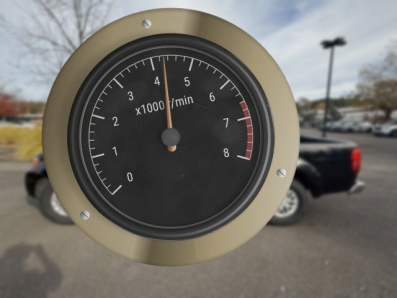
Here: 4300 rpm
